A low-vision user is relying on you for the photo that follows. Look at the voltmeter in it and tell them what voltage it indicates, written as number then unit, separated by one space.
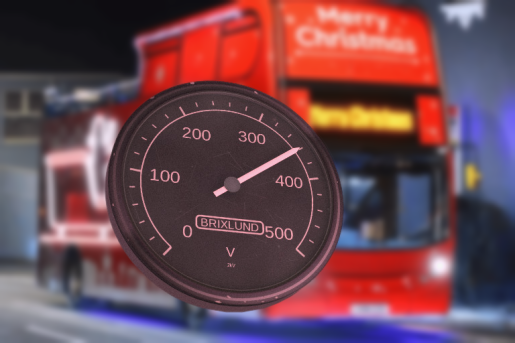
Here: 360 V
